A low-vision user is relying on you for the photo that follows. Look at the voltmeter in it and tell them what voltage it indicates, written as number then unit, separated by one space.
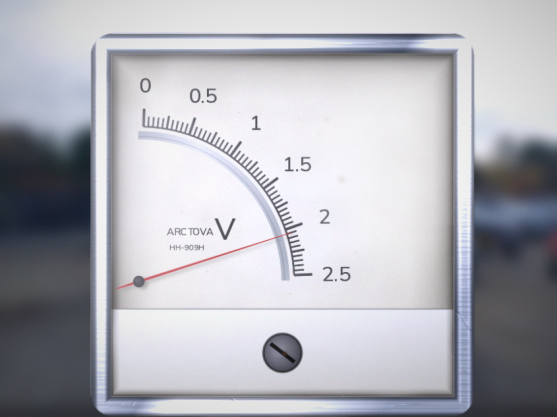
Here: 2.05 V
